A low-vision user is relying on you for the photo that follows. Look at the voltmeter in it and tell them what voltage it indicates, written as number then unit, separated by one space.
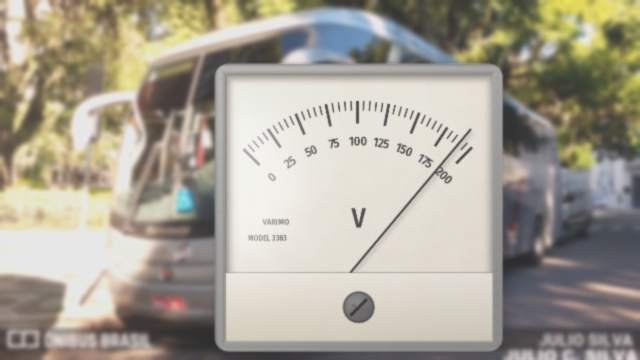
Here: 190 V
